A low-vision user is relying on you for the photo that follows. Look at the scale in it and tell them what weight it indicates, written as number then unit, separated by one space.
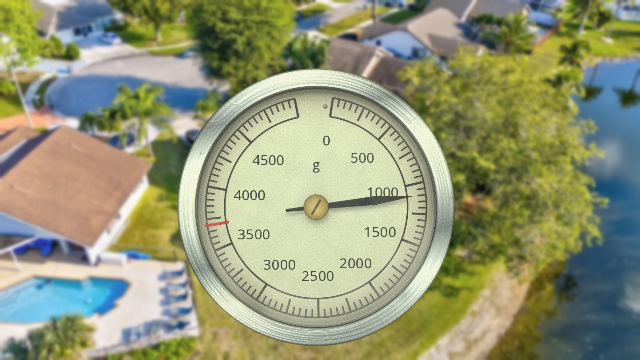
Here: 1100 g
